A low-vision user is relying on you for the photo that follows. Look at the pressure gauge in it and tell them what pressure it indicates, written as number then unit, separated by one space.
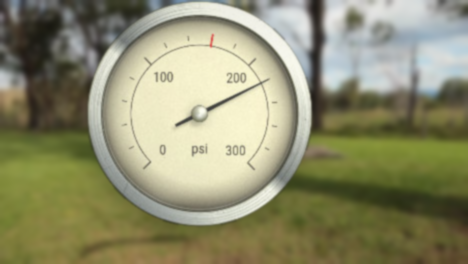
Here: 220 psi
